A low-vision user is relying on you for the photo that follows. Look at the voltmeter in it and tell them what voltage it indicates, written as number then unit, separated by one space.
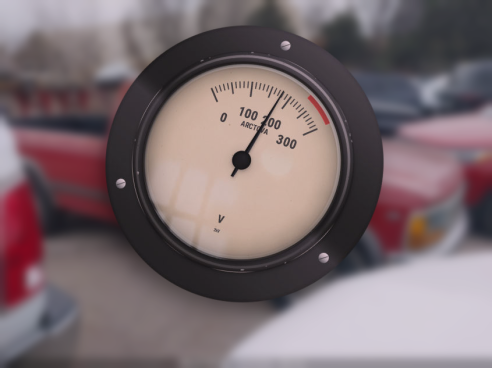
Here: 180 V
